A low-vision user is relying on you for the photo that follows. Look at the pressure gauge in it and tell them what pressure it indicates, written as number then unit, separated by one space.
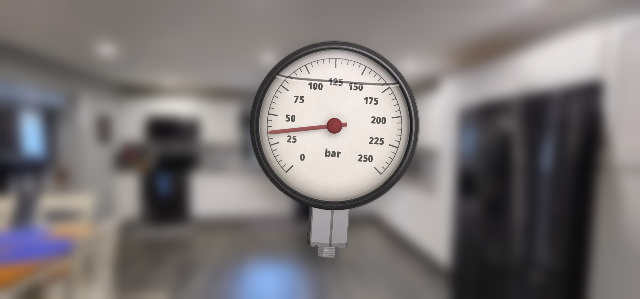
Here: 35 bar
